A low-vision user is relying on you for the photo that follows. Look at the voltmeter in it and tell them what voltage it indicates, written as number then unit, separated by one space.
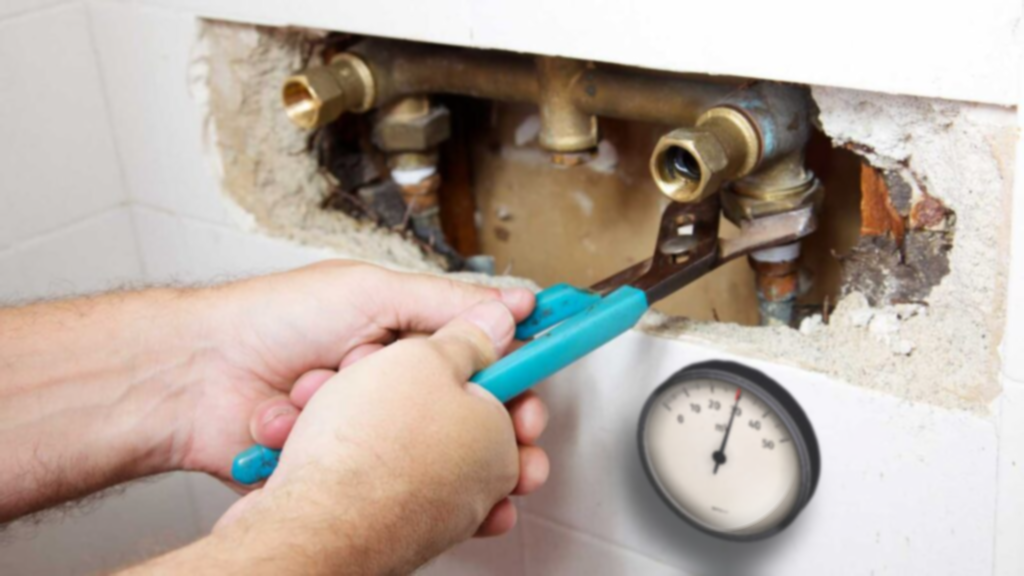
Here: 30 mV
